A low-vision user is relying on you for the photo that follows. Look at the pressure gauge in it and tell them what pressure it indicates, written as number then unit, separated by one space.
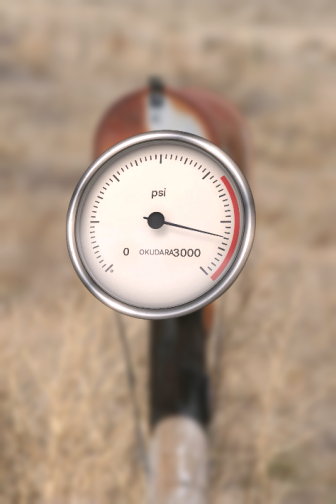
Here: 2650 psi
